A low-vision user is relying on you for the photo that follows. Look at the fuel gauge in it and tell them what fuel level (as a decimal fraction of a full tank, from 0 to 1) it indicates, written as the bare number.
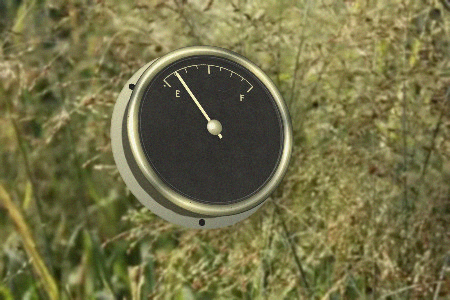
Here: 0.125
